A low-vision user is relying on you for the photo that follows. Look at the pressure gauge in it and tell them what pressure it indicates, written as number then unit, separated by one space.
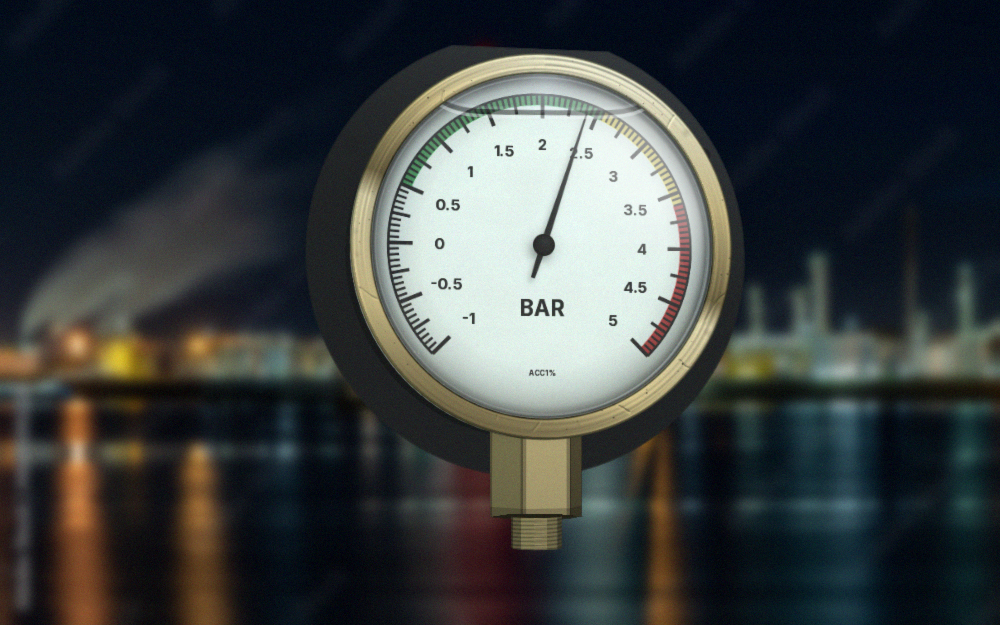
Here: 2.4 bar
